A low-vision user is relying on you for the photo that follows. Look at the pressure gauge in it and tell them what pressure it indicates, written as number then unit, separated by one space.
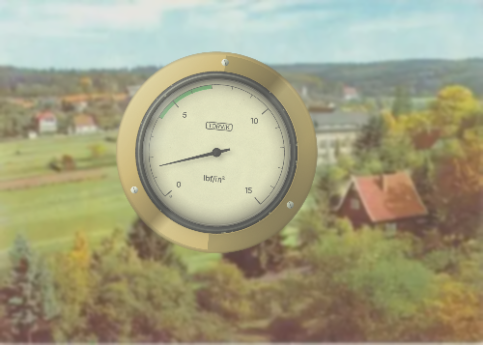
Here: 1.5 psi
